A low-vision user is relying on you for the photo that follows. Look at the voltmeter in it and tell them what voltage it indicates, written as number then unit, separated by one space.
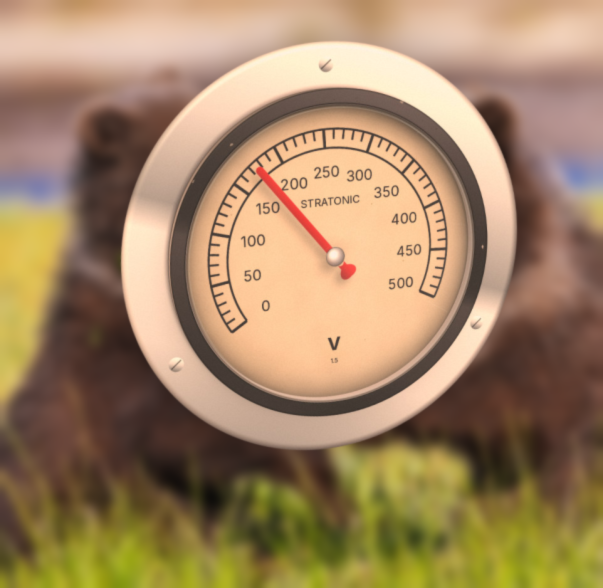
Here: 175 V
